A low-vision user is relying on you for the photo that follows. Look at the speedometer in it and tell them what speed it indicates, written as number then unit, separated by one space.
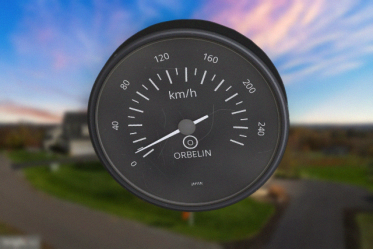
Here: 10 km/h
